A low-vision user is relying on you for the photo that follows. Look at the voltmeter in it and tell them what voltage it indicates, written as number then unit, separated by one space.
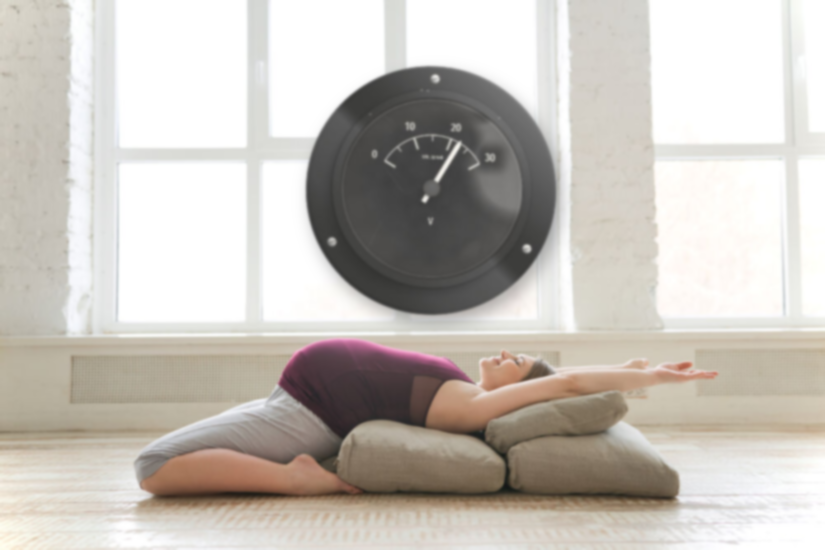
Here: 22.5 V
